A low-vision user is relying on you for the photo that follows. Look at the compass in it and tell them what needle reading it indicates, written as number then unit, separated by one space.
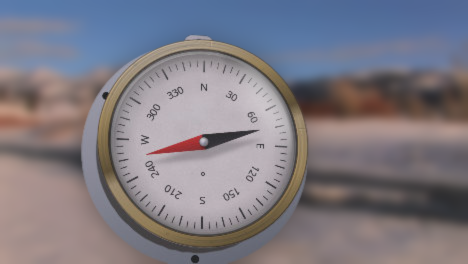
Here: 255 °
